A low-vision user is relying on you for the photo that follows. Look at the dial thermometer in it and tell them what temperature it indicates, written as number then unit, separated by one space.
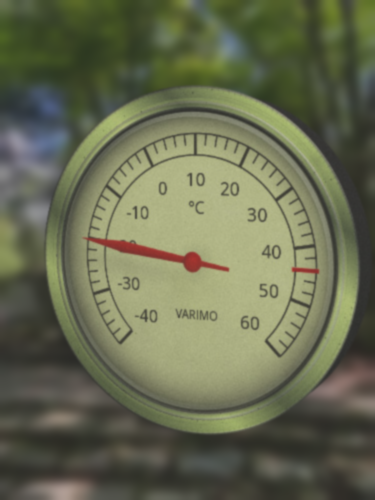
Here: -20 °C
